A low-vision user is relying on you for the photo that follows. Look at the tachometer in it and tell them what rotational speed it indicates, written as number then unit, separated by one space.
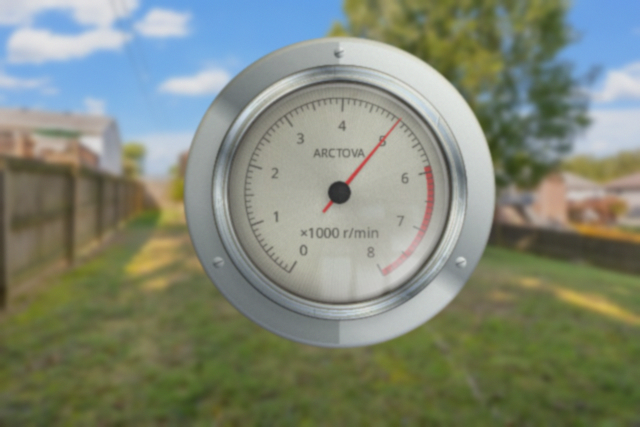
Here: 5000 rpm
